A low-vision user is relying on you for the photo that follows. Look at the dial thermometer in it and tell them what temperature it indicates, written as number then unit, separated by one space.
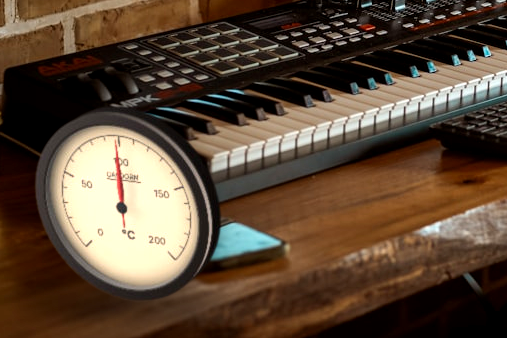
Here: 100 °C
